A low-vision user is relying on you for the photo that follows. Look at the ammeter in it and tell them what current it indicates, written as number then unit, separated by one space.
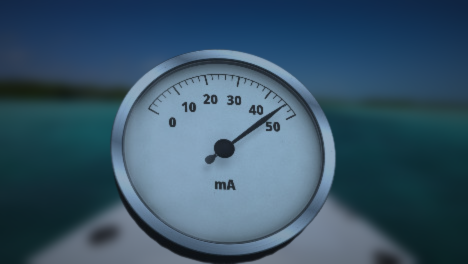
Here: 46 mA
